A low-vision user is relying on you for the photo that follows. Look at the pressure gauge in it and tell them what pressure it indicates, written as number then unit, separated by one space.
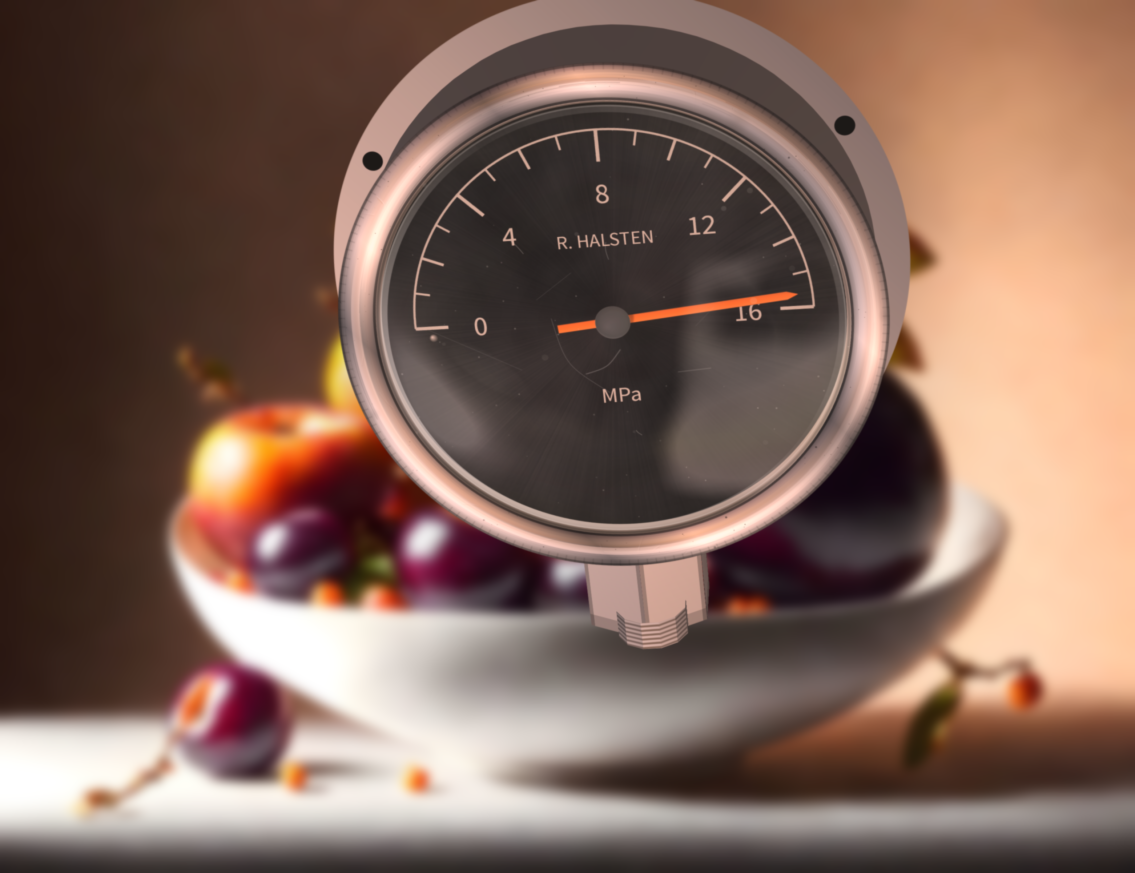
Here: 15.5 MPa
